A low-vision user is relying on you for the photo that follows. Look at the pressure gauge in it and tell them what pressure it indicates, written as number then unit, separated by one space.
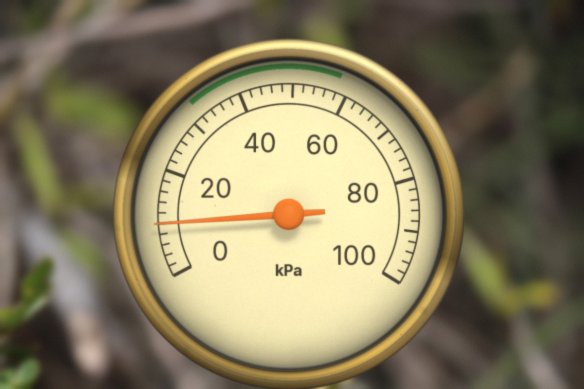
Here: 10 kPa
